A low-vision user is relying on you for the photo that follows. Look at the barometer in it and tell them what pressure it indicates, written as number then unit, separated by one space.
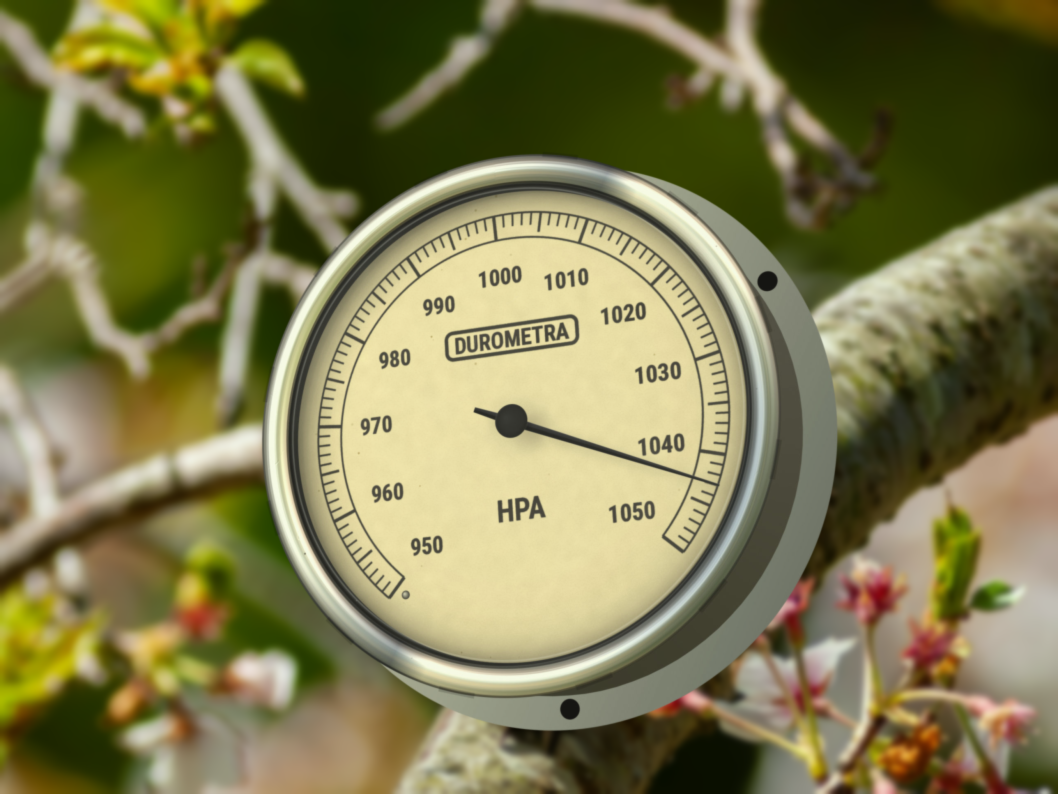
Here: 1043 hPa
